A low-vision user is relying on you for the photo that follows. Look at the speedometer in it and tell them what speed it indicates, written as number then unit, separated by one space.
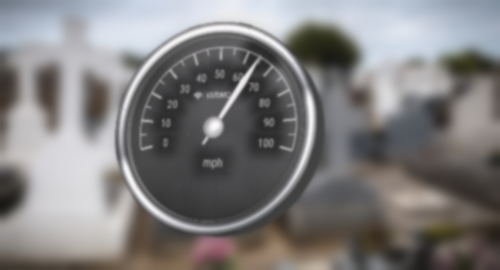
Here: 65 mph
